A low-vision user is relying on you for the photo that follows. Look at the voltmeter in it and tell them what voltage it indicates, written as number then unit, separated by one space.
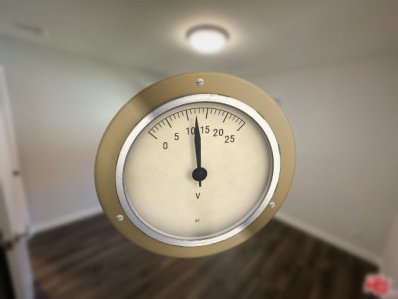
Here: 12 V
